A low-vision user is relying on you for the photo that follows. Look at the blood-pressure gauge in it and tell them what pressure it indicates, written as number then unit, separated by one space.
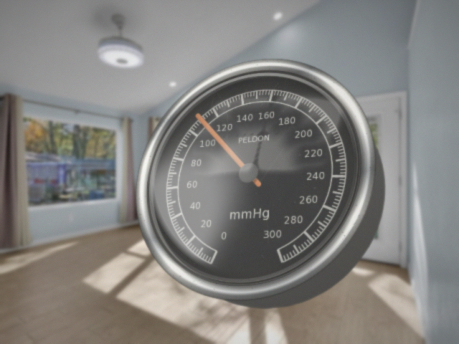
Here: 110 mmHg
